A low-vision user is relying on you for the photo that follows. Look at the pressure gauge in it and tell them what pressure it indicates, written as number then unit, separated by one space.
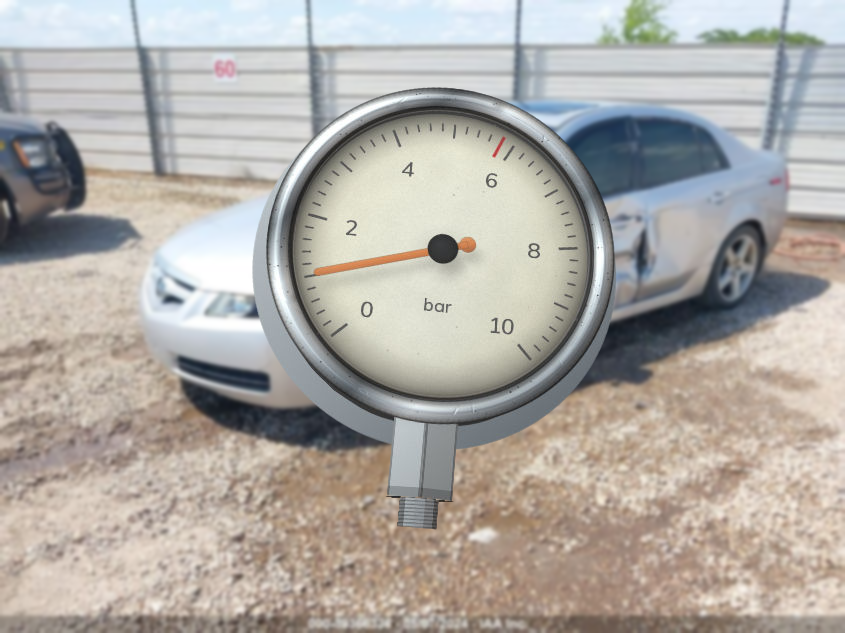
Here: 1 bar
